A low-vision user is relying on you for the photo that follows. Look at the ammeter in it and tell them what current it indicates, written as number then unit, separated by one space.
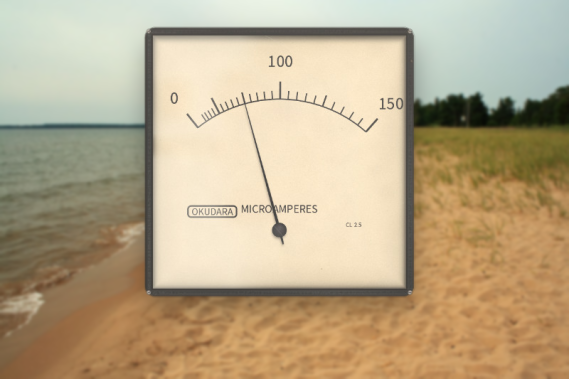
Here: 75 µA
